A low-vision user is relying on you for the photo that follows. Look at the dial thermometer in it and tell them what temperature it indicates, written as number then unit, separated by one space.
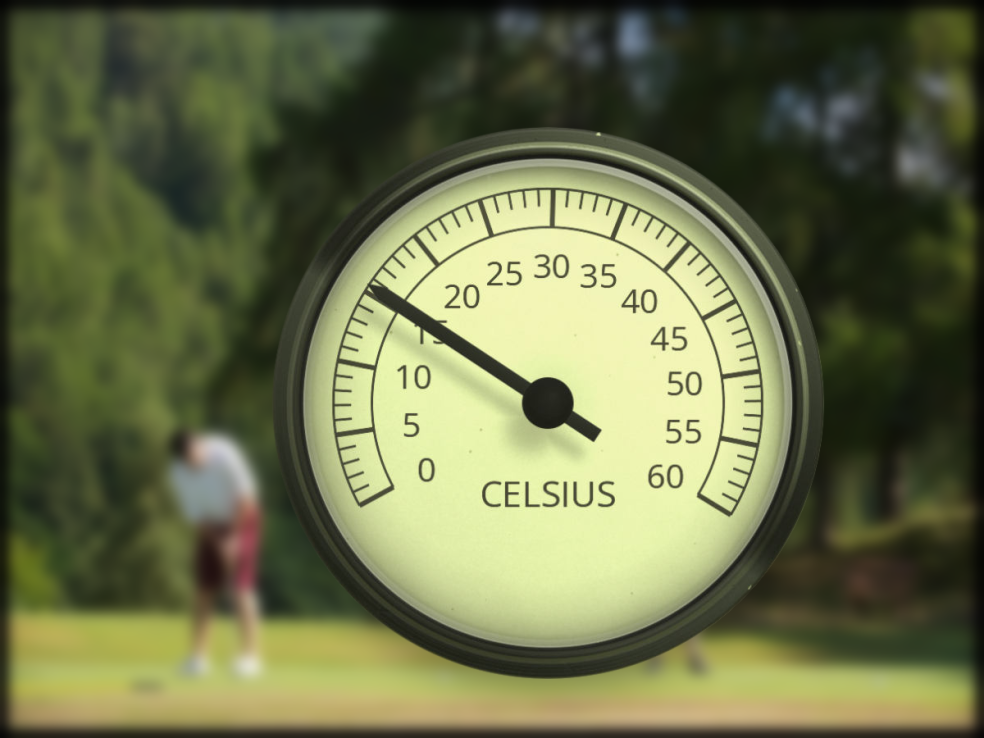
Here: 15.5 °C
